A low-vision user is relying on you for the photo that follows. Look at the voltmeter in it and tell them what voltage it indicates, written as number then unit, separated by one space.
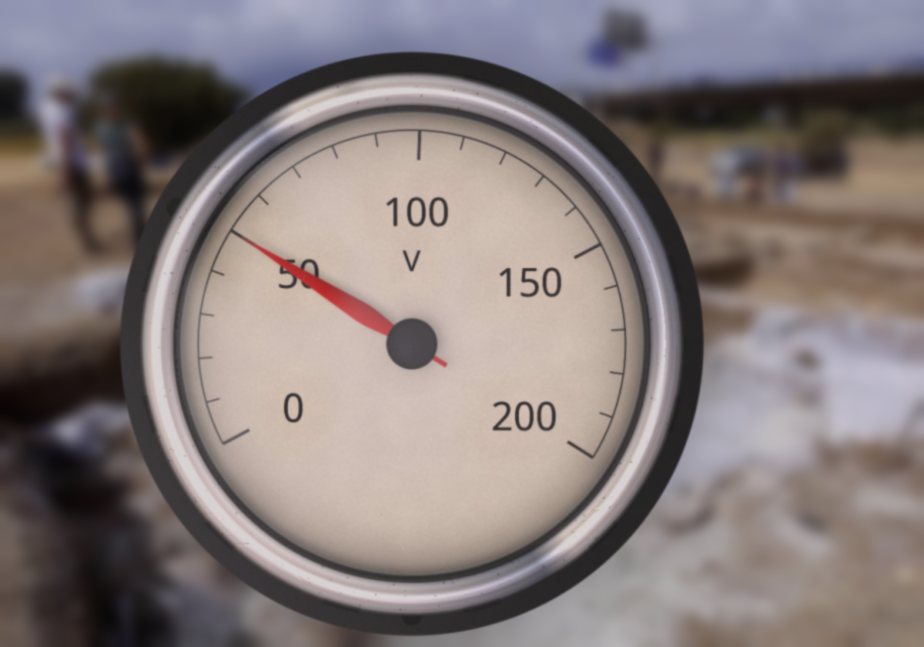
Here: 50 V
